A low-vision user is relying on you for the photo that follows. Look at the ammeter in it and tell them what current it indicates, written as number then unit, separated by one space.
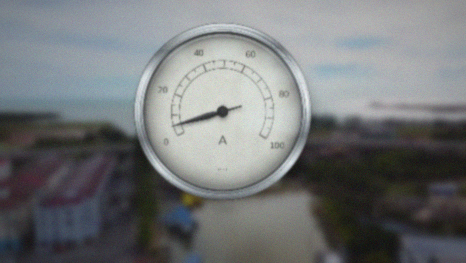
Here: 5 A
